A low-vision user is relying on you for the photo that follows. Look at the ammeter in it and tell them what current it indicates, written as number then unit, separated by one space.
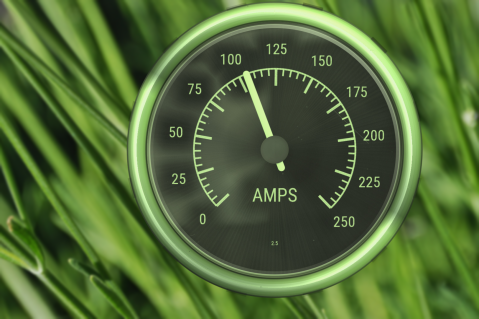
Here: 105 A
